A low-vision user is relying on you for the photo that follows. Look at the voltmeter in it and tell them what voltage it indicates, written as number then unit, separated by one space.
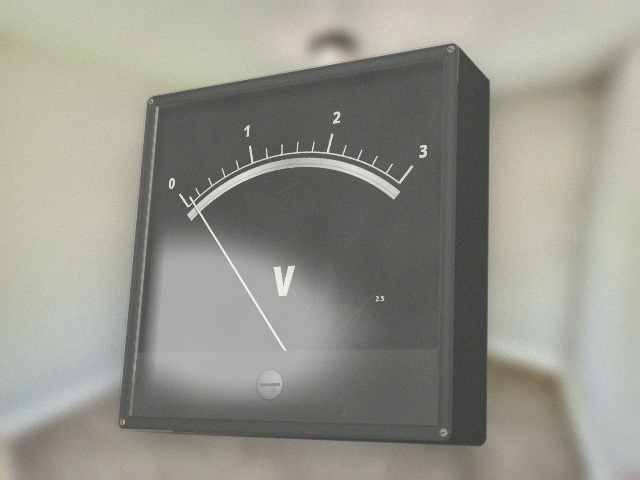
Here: 0.1 V
